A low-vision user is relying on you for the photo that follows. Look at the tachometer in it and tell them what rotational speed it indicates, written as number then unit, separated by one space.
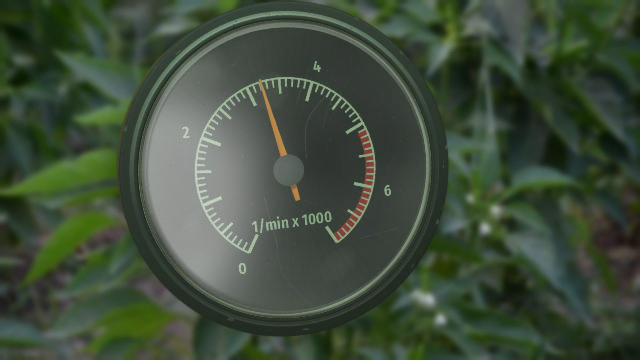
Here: 3200 rpm
